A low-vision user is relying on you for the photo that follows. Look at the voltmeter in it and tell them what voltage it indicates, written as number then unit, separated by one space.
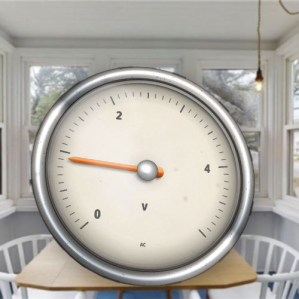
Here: 0.9 V
